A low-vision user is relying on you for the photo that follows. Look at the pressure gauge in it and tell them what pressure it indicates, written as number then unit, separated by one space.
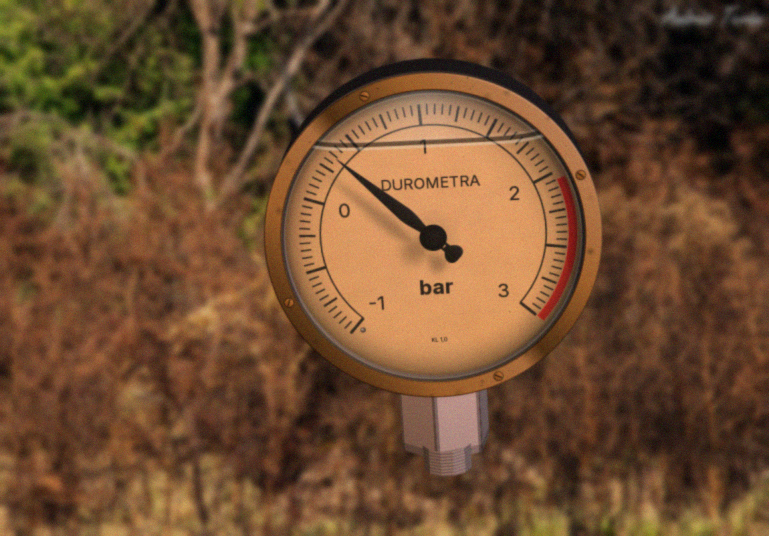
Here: 0.35 bar
